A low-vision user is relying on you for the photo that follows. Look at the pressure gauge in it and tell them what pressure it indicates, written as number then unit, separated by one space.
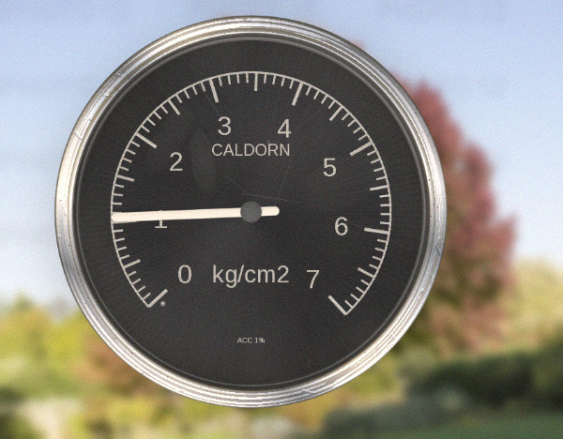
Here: 1.05 kg/cm²
